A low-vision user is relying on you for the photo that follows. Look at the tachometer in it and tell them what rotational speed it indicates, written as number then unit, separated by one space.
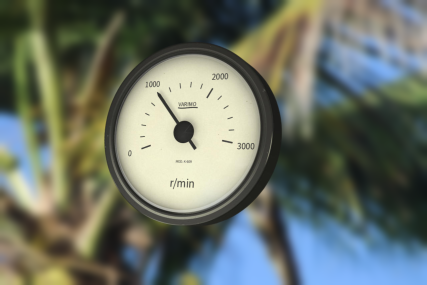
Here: 1000 rpm
